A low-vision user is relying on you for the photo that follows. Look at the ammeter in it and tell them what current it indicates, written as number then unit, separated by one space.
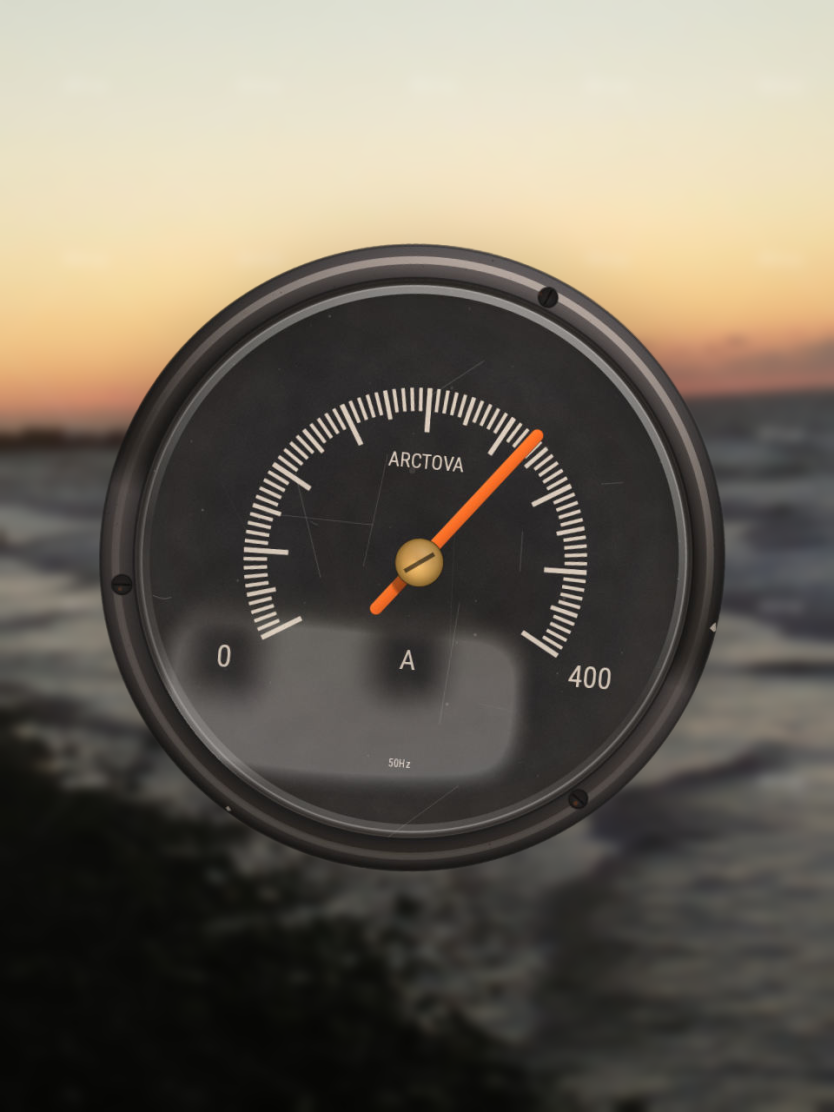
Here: 265 A
